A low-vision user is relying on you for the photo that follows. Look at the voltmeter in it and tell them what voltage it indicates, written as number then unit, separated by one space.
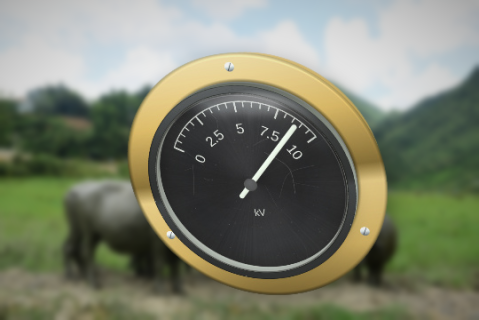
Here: 8.75 kV
